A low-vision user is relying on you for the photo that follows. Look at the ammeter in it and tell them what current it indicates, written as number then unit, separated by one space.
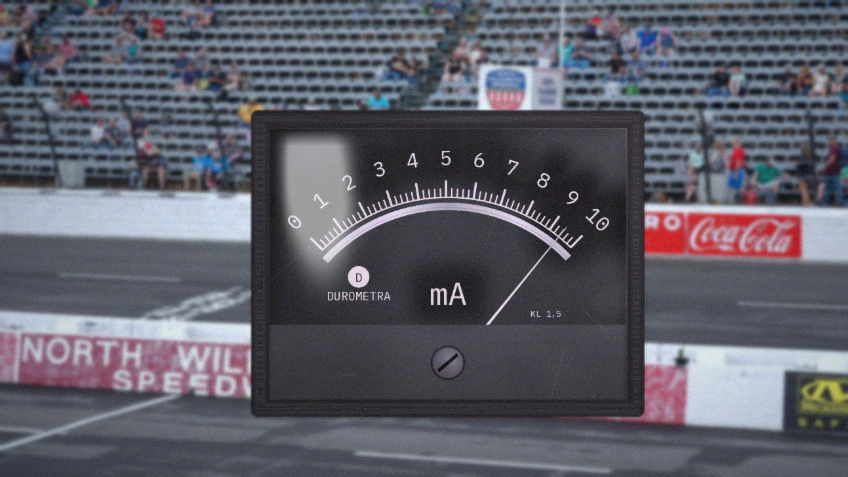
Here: 9.4 mA
